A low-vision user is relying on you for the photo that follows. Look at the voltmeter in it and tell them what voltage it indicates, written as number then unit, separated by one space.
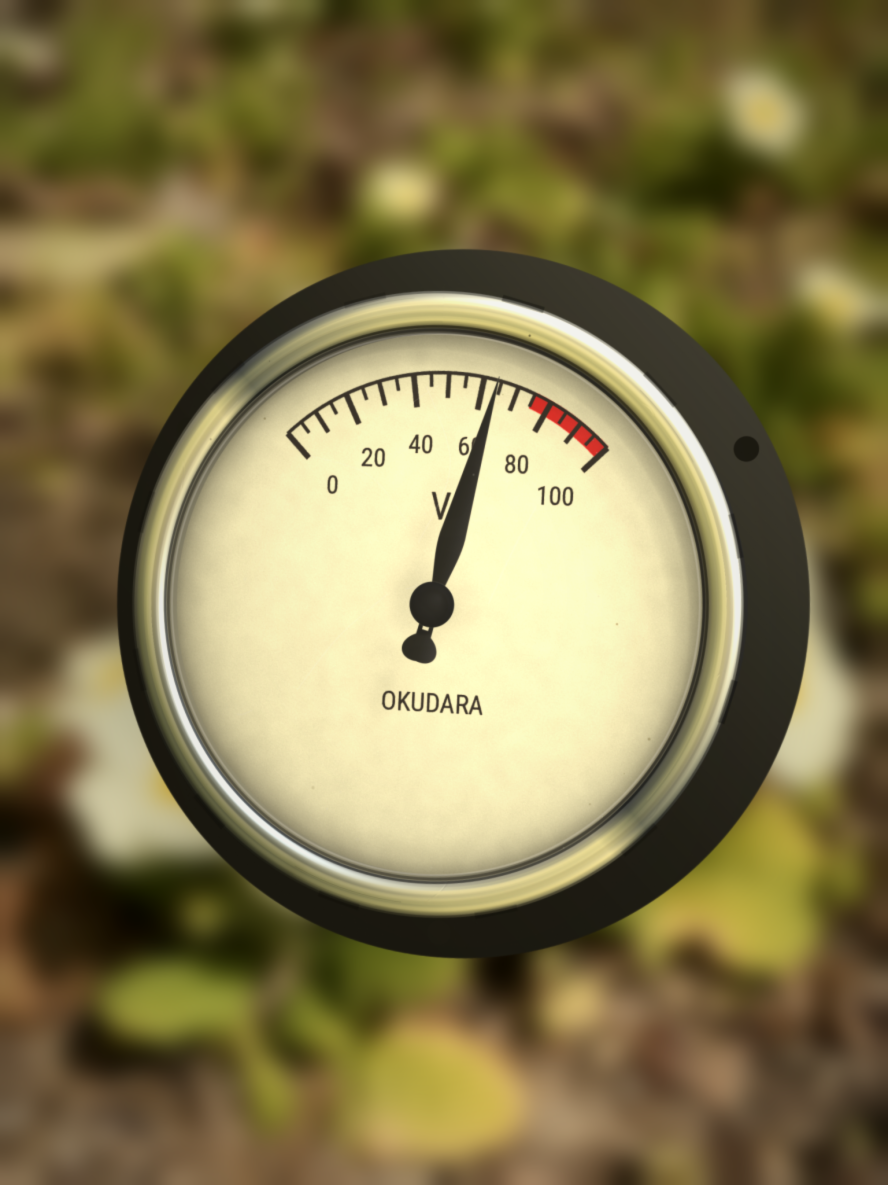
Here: 65 V
